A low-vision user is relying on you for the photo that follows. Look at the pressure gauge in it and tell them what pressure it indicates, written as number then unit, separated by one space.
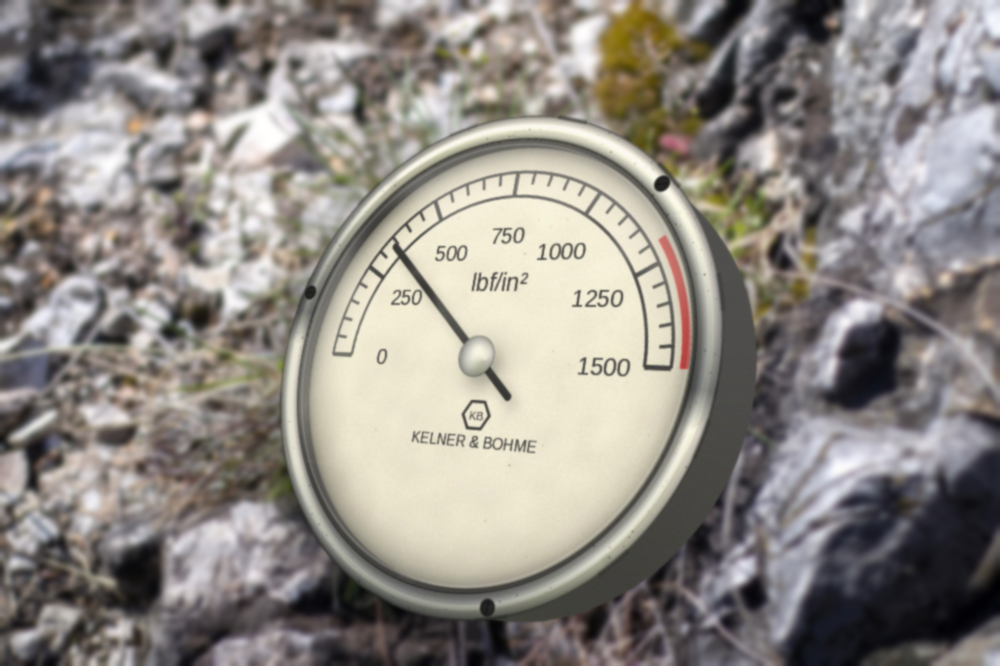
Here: 350 psi
